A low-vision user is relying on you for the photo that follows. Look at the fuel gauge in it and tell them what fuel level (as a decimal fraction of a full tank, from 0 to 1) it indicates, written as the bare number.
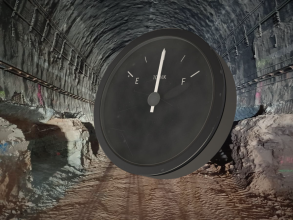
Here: 0.5
